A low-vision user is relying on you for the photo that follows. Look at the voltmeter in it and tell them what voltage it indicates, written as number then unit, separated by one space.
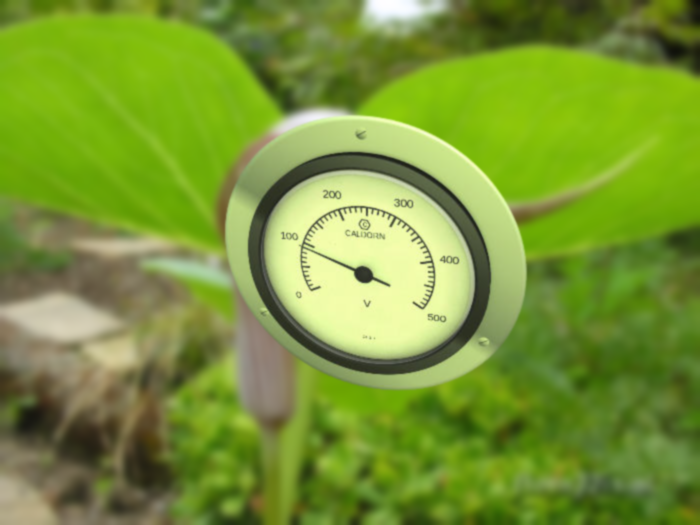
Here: 100 V
